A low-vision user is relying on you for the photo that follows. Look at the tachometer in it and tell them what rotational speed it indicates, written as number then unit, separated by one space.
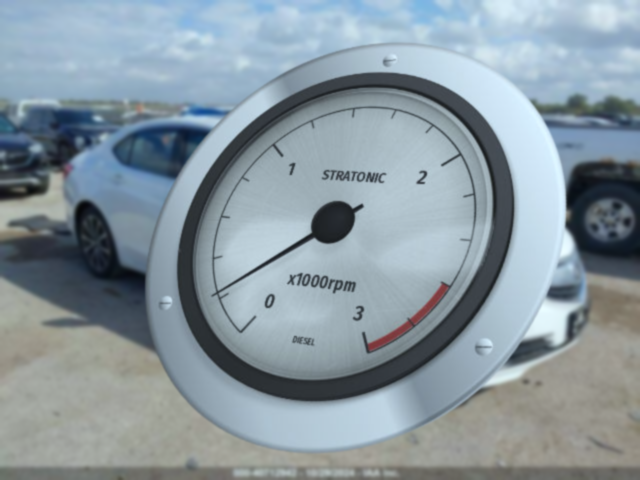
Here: 200 rpm
